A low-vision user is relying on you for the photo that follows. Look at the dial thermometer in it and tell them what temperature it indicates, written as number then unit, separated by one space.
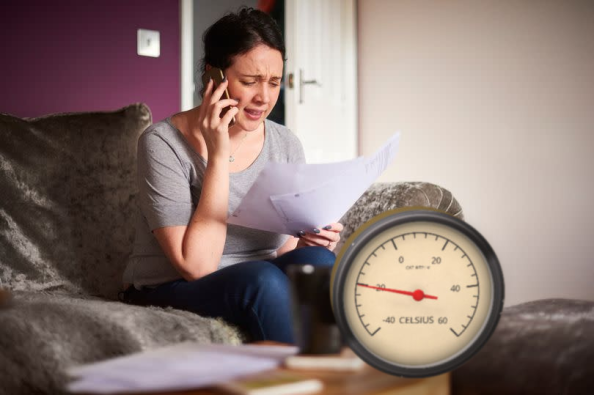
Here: -20 °C
